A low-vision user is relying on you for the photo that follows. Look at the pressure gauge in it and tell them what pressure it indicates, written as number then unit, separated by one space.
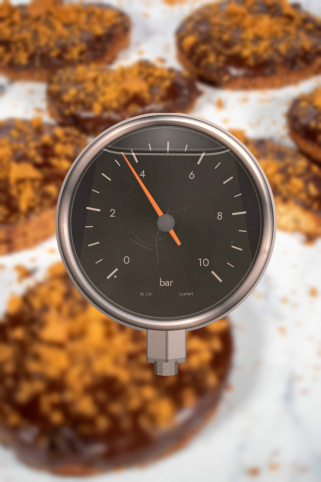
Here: 3.75 bar
